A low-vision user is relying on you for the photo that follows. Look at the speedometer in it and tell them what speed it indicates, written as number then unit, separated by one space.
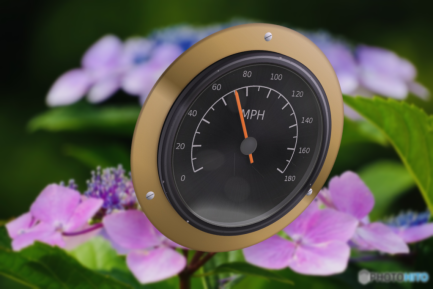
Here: 70 mph
